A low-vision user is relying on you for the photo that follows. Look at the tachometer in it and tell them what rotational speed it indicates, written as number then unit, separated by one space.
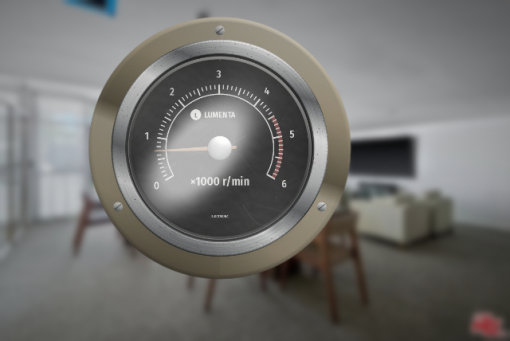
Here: 700 rpm
